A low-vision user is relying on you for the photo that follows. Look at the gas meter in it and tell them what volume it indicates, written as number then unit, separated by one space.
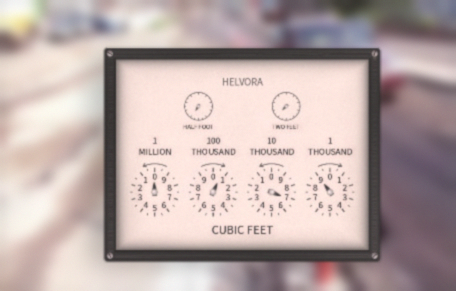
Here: 6900 ft³
